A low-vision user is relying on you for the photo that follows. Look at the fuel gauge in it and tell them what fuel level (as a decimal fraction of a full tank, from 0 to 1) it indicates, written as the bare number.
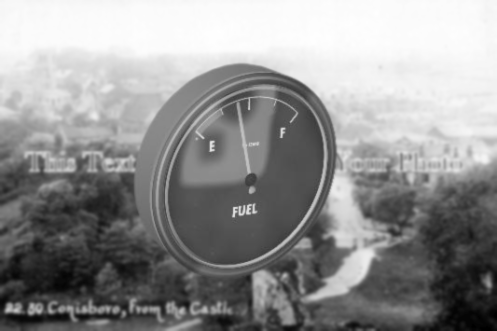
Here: 0.375
